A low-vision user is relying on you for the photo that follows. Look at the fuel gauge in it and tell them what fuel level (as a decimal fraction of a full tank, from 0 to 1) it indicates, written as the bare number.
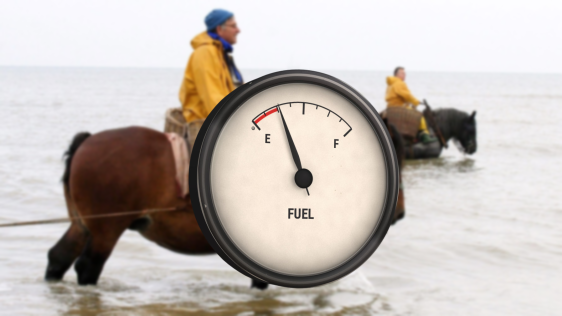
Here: 0.25
